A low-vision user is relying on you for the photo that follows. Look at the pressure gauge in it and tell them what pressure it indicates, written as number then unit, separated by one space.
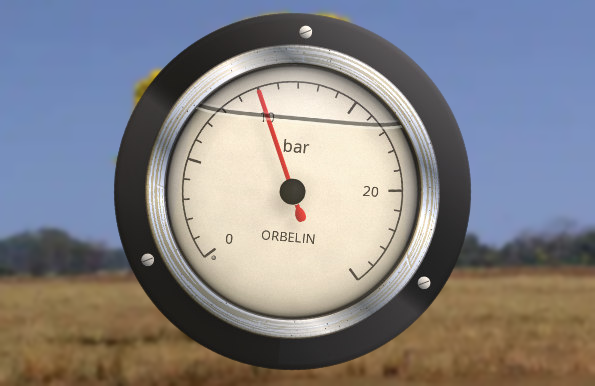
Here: 10 bar
